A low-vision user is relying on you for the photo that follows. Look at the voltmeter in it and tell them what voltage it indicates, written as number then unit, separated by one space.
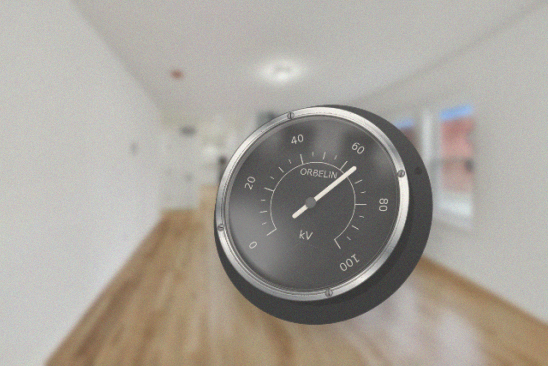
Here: 65 kV
